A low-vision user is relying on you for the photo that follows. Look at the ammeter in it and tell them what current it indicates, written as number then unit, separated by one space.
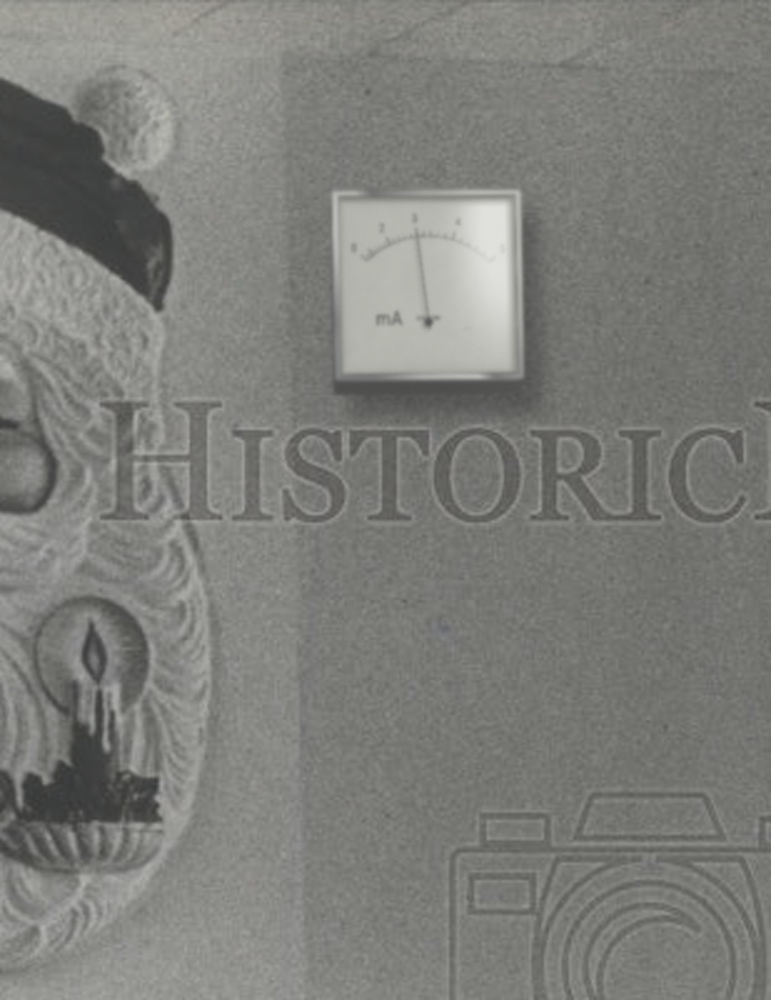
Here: 3 mA
